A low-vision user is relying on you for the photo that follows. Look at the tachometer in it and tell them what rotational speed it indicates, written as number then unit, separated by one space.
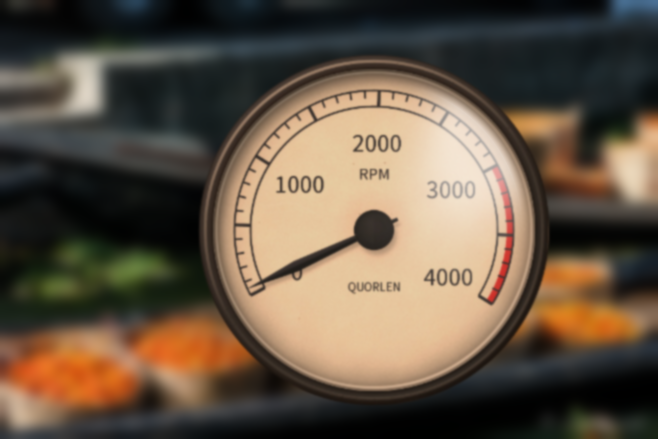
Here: 50 rpm
